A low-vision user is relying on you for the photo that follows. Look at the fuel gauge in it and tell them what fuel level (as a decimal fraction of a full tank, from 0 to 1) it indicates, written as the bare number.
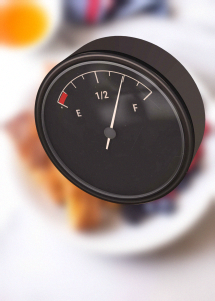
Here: 0.75
